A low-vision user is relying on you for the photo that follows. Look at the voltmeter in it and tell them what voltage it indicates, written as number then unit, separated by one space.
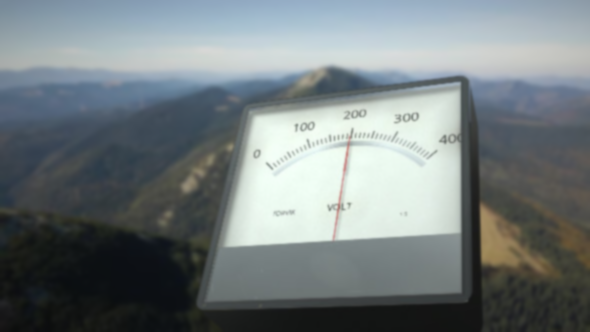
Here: 200 V
